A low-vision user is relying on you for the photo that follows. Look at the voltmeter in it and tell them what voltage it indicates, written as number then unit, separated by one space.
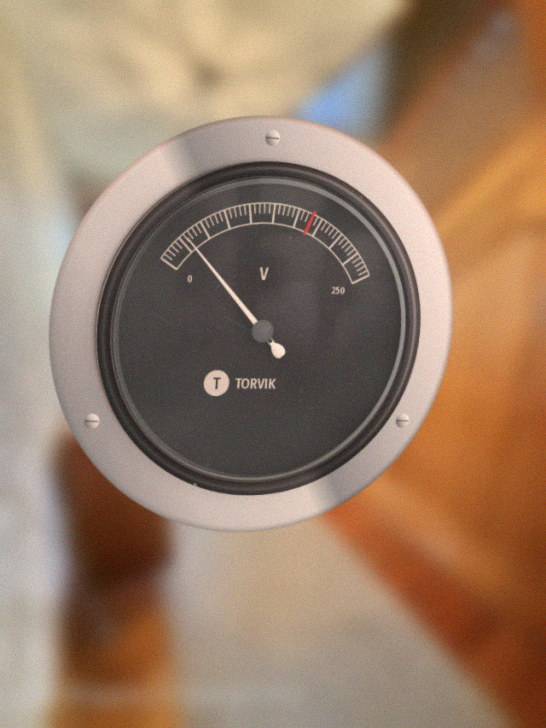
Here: 30 V
